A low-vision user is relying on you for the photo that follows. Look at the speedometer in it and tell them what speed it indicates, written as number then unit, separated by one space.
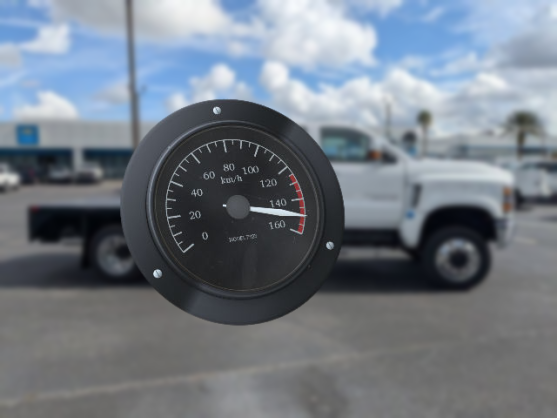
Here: 150 km/h
